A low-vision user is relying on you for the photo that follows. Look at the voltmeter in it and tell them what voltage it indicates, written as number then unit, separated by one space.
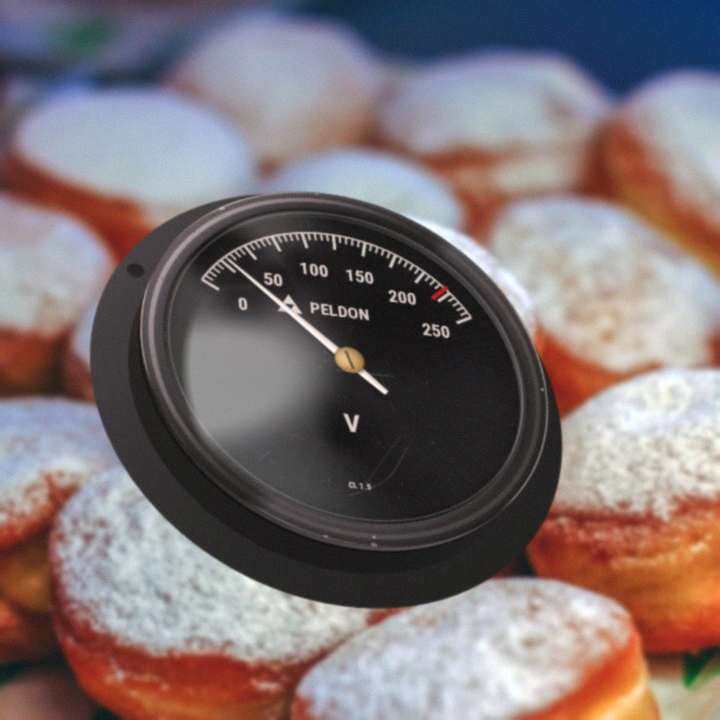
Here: 25 V
